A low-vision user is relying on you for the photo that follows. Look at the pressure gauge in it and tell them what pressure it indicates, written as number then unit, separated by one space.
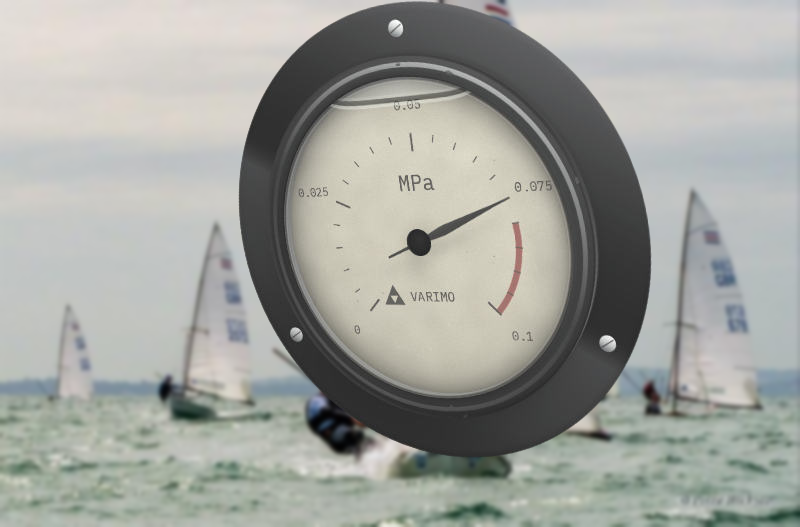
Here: 0.075 MPa
